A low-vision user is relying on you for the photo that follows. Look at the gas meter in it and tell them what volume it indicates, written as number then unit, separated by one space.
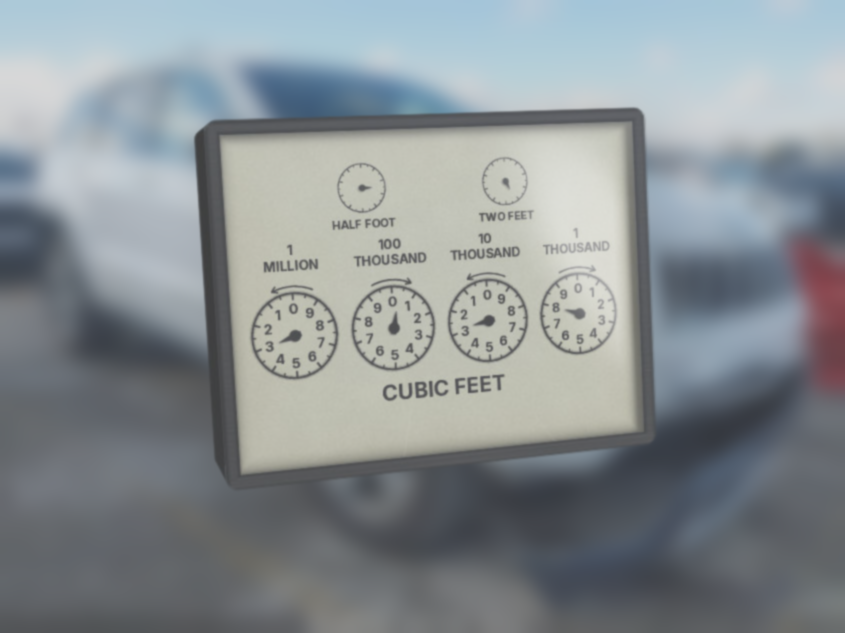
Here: 302800 ft³
